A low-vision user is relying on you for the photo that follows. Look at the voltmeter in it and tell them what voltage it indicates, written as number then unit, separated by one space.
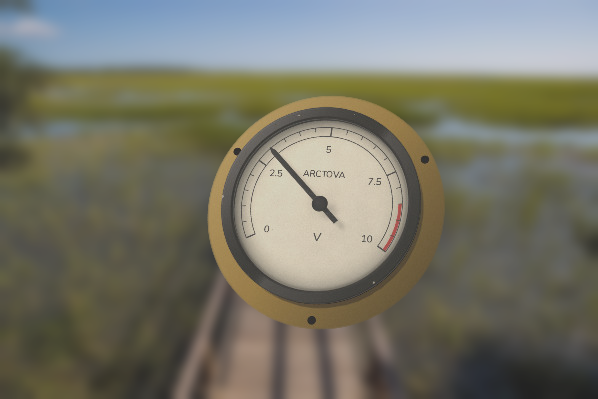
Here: 3 V
